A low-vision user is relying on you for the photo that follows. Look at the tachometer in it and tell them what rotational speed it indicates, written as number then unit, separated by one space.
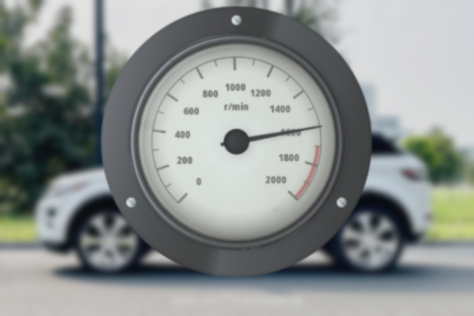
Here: 1600 rpm
